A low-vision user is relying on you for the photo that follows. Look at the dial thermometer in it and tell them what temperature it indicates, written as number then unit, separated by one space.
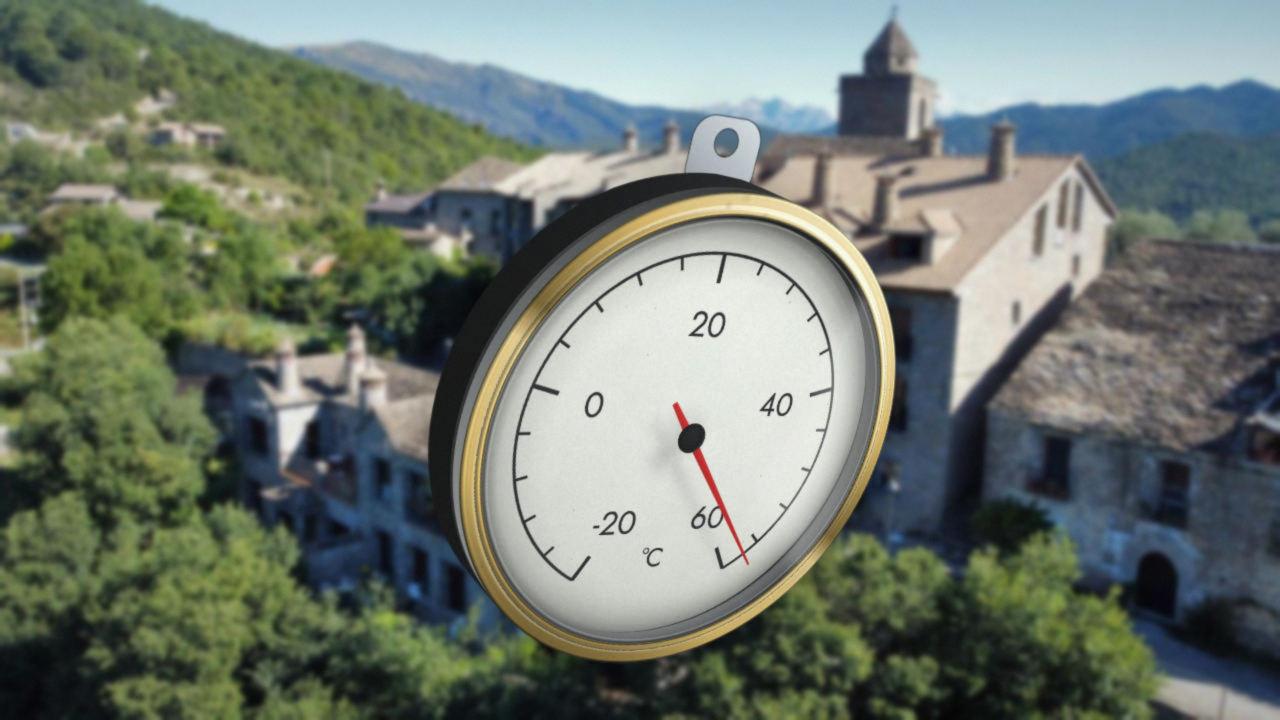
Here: 58 °C
